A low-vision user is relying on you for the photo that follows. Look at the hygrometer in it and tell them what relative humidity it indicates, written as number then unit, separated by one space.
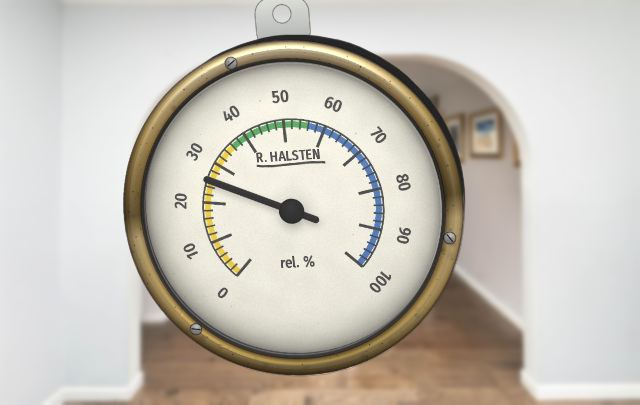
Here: 26 %
